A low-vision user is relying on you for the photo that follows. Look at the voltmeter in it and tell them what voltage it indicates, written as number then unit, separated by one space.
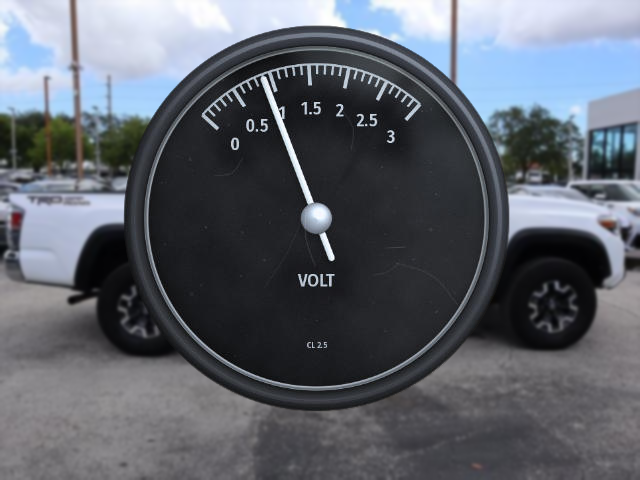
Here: 0.9 V
